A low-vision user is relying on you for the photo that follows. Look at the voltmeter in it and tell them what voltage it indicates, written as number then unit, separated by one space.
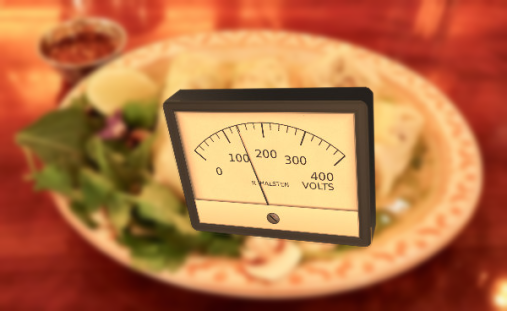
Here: 140 V
